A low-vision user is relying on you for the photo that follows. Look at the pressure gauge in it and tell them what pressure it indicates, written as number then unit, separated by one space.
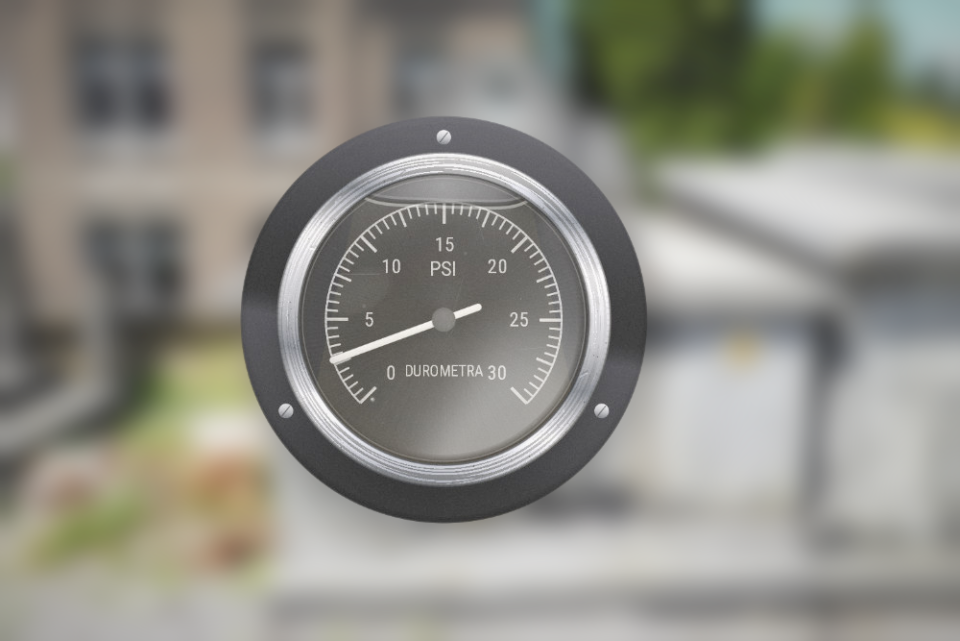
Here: 2.75 psi
